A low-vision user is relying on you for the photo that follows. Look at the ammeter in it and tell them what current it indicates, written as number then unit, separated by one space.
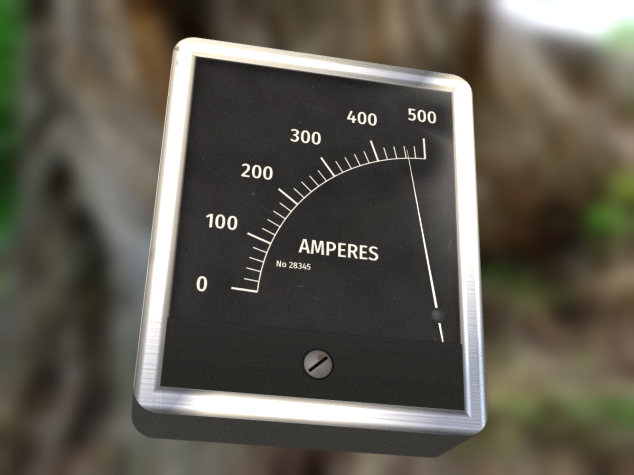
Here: 460 A
